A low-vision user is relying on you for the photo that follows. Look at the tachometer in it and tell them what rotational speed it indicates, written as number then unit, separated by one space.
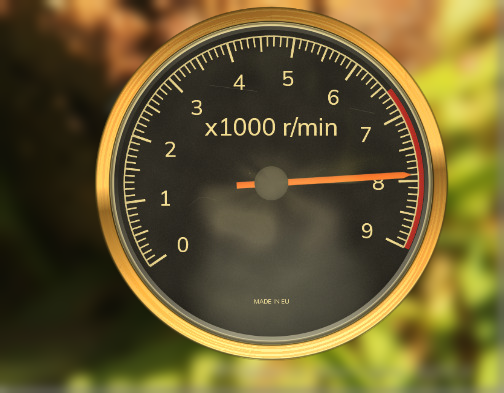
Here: 7900 rpm
